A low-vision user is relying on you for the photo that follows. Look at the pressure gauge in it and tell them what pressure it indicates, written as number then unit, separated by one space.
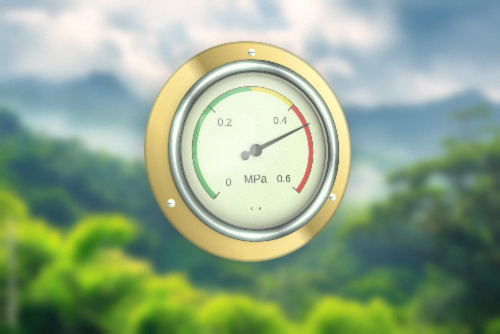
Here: 0.45 MPa
